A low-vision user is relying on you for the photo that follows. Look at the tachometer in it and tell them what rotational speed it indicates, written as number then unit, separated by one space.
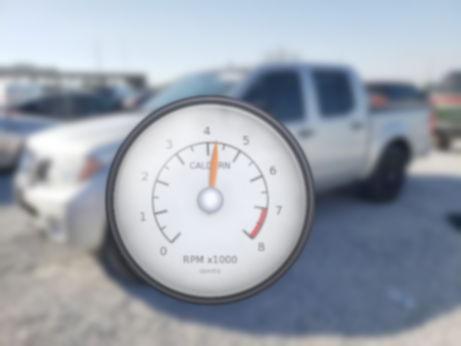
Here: 4250 rpm
